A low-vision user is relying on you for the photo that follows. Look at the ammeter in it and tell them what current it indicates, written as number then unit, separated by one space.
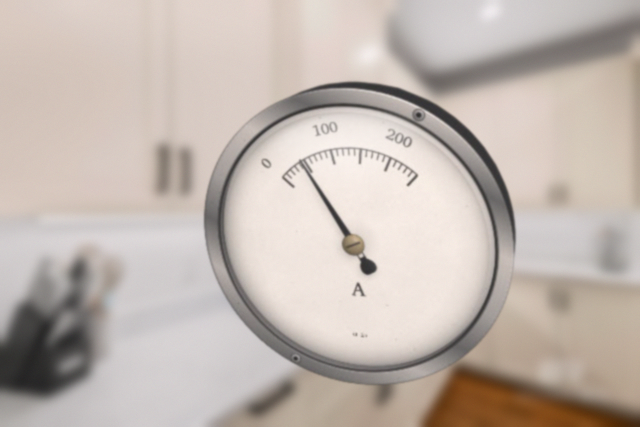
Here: 50 A
